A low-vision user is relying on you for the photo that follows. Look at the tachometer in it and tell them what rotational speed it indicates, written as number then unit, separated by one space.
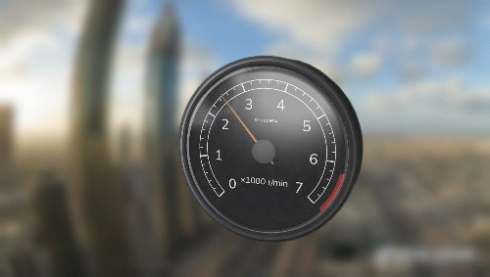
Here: 2500 rpm
